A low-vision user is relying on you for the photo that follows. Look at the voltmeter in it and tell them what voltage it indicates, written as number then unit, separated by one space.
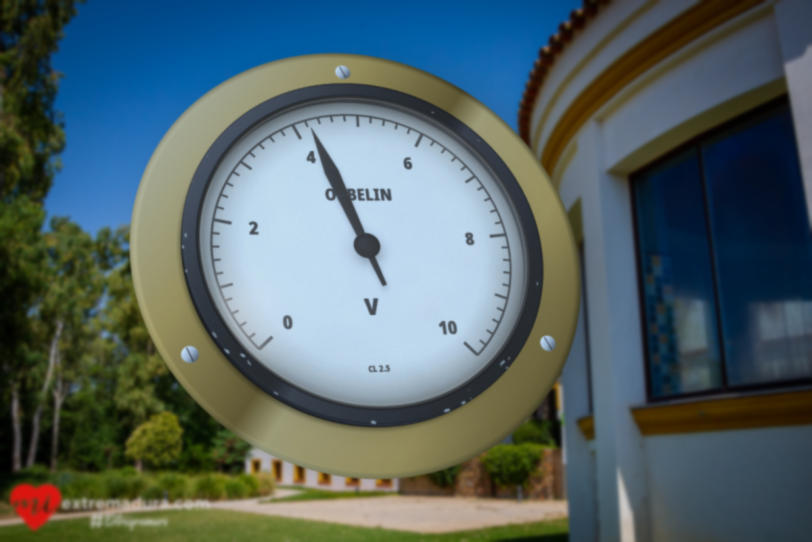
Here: 4.2 V
